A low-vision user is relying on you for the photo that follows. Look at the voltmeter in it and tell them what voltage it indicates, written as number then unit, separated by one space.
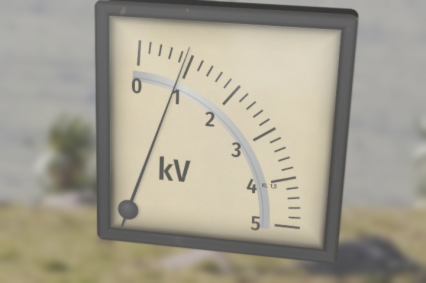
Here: 0.9 kV
